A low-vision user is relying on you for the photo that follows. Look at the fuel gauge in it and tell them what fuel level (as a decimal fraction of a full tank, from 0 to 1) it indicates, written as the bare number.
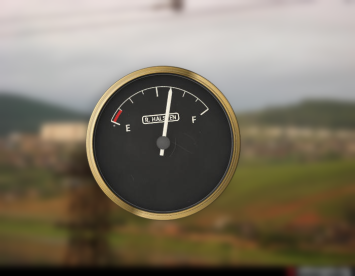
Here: 0.625
